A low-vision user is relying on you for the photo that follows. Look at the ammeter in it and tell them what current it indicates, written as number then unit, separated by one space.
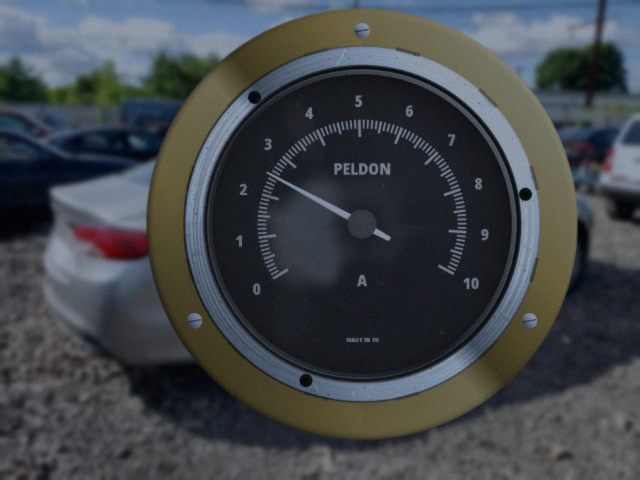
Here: 2.5 A
